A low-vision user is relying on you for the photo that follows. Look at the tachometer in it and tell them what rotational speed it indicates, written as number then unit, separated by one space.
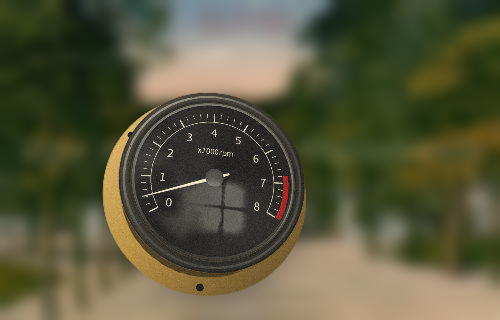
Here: 400 rpm
